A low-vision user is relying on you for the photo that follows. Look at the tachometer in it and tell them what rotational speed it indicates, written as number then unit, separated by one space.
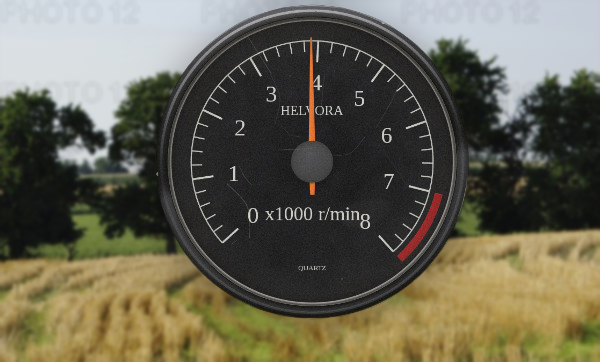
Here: 3900 rpm
